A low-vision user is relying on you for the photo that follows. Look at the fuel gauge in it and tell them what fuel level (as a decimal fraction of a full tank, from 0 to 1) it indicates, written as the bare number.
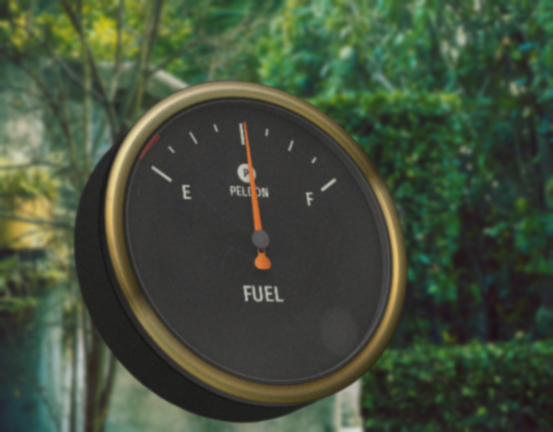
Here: 0.5
